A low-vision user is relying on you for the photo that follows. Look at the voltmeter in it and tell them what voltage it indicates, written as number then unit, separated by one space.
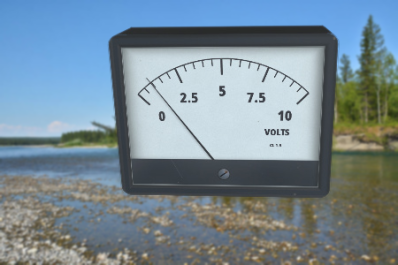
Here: 1 V
